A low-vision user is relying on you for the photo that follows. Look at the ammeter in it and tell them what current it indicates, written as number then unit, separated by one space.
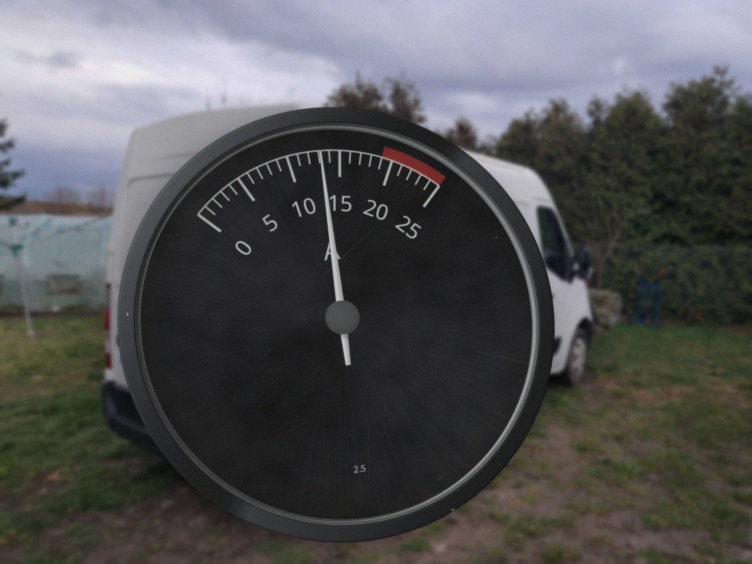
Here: 13 A
